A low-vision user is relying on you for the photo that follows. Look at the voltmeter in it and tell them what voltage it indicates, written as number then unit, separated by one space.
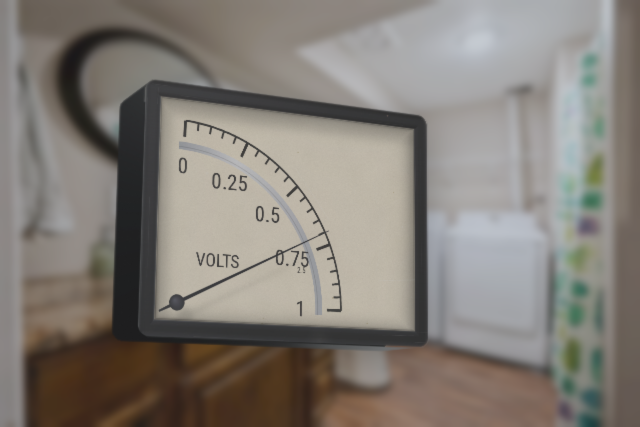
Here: 0.7 V
